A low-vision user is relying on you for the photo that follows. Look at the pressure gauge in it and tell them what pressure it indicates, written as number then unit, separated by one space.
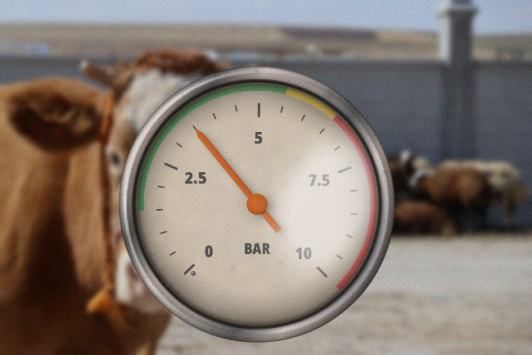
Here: 3.5 bar
